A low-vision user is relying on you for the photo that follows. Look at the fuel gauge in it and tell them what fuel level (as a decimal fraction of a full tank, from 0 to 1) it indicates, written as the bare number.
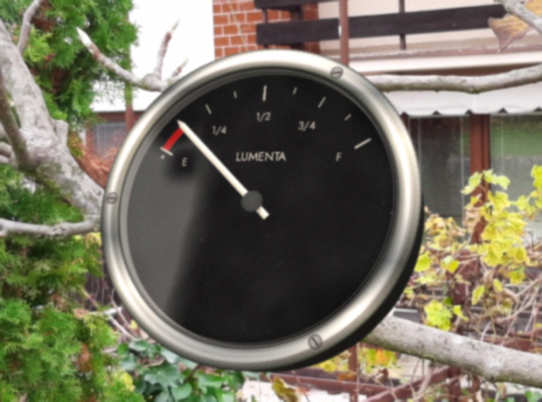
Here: 0.125
